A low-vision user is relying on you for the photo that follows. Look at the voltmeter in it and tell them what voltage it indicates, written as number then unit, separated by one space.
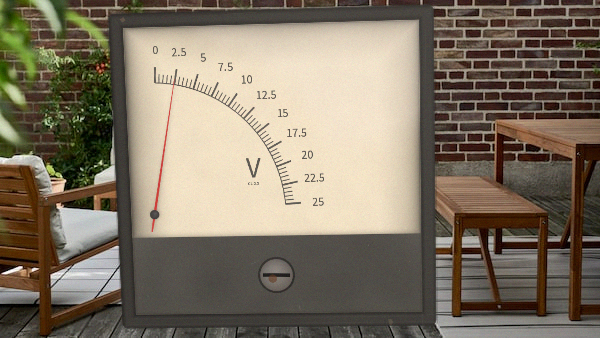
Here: 2.5 V
